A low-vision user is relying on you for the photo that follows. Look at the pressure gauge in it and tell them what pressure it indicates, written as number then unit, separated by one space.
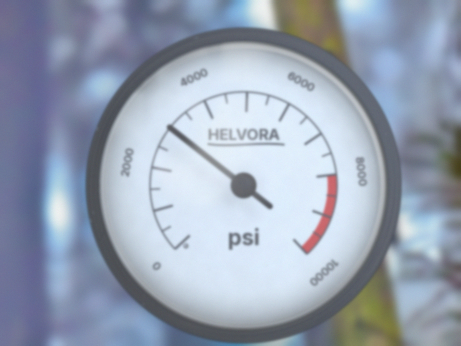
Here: 3000 psi
